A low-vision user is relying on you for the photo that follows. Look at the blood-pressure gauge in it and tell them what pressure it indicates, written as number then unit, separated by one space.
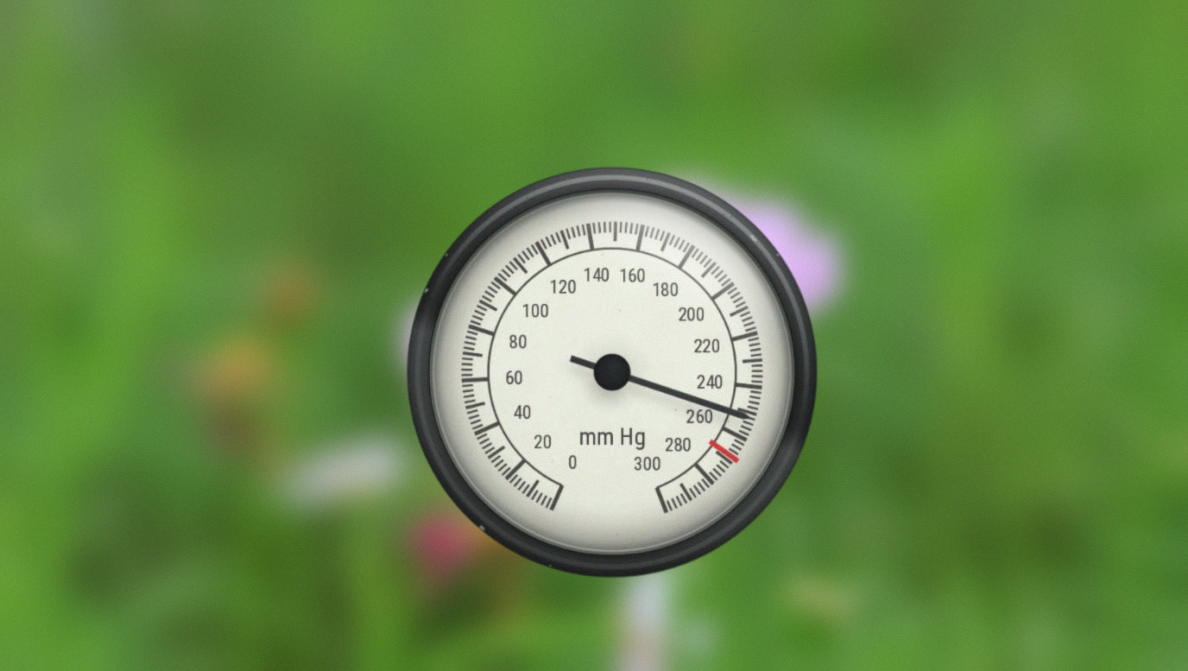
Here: 252 mmHg
